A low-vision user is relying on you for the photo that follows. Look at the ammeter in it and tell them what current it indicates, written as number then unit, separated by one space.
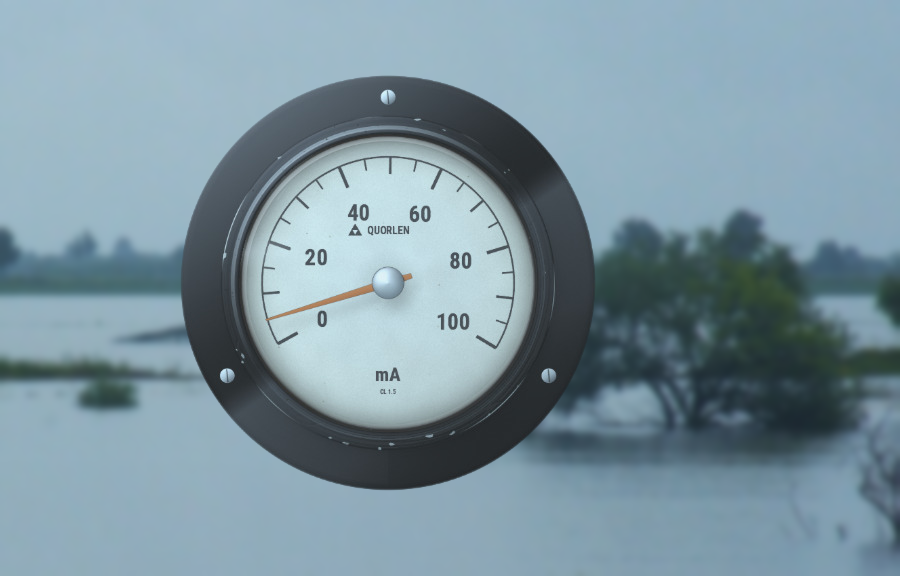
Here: 5 mA
